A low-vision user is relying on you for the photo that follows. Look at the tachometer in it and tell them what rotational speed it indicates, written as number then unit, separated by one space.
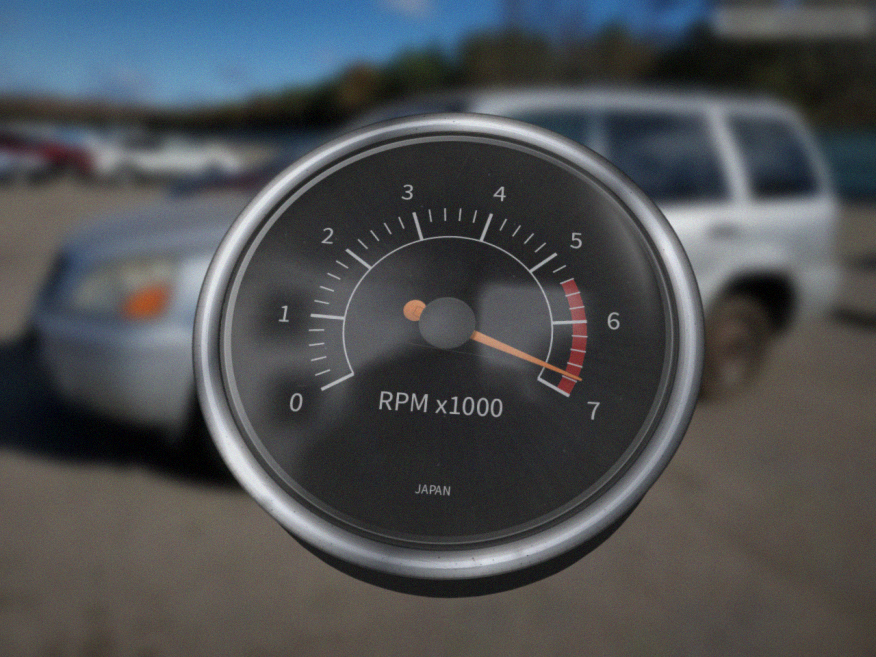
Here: 6800 rpm
